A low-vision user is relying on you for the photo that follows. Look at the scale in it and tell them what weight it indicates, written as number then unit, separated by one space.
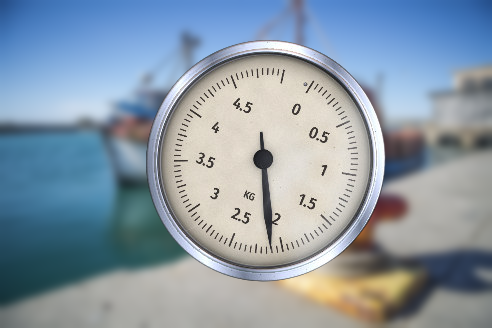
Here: 2.1 kg
